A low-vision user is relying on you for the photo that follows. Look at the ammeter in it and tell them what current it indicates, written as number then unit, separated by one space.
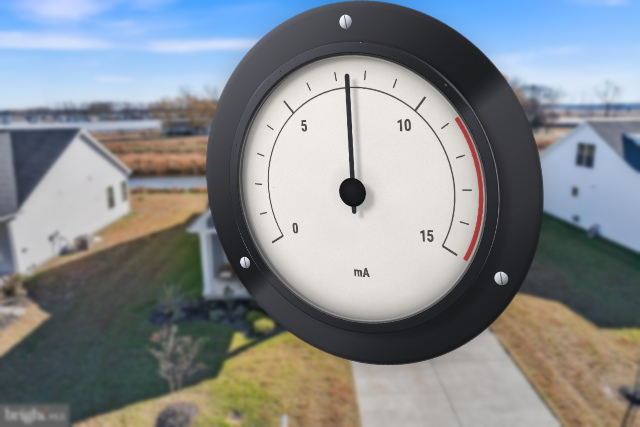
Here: 7.5 mA
